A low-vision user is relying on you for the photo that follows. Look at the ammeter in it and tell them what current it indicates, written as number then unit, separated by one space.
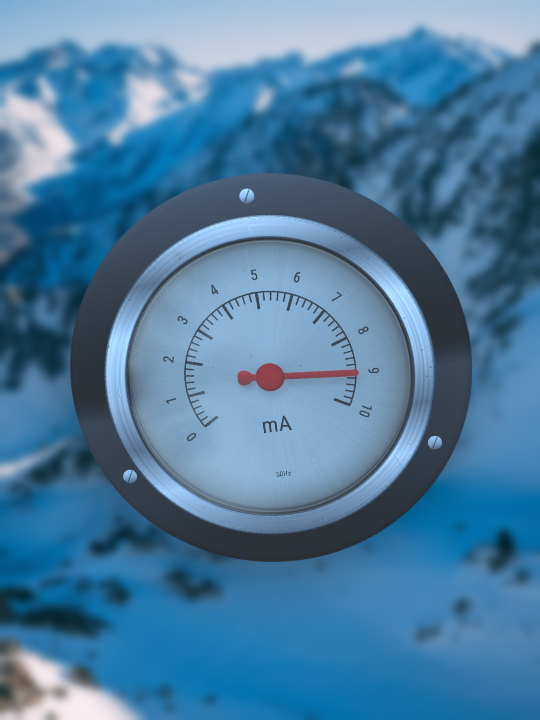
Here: 9 mA
